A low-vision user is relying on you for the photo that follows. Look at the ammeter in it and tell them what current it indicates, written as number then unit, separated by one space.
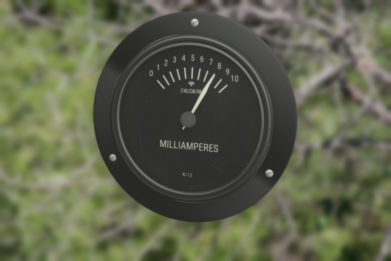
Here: 8 mA
